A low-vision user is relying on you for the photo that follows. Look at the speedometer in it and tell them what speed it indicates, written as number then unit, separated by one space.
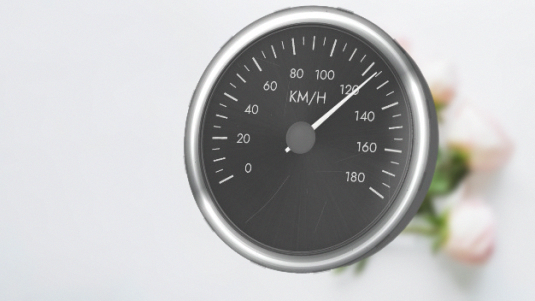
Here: 125 km/h
